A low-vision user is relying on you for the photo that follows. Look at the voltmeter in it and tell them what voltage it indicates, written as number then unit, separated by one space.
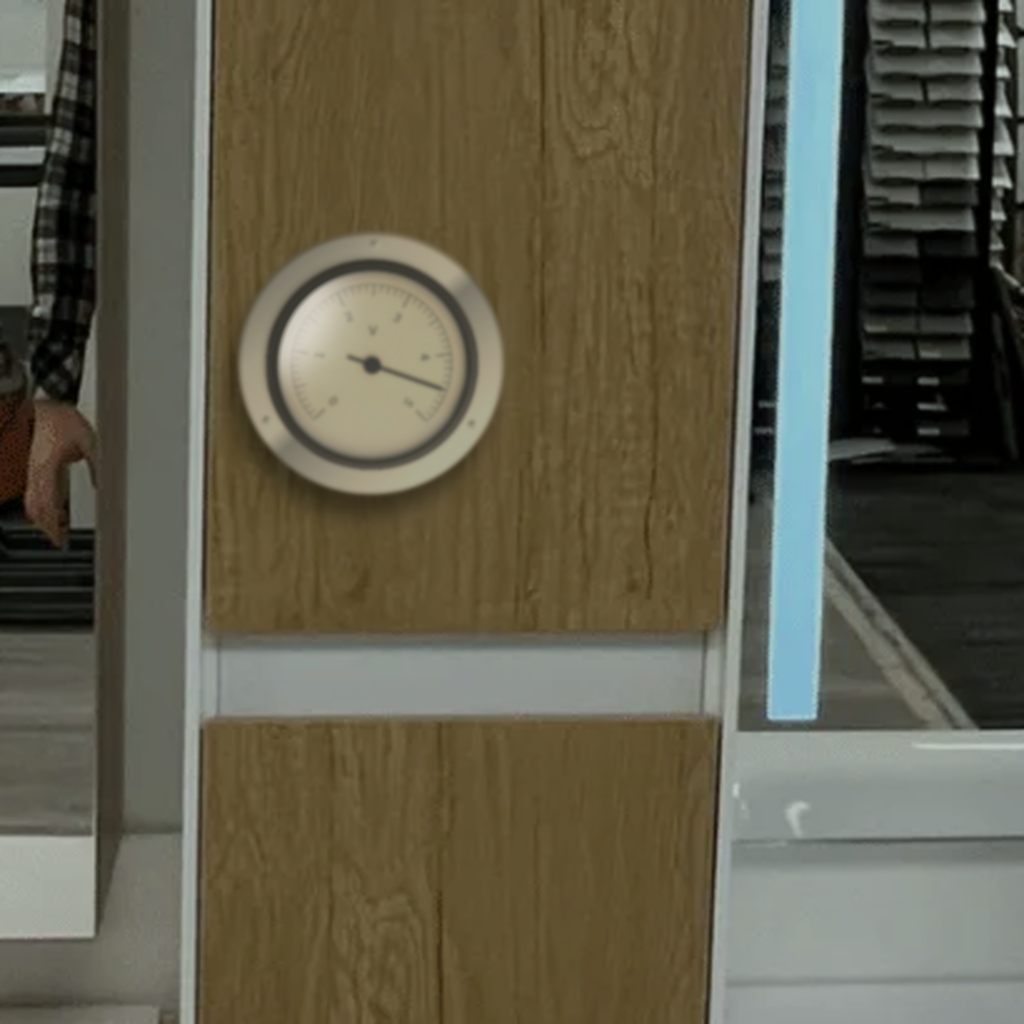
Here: 4.5 V
